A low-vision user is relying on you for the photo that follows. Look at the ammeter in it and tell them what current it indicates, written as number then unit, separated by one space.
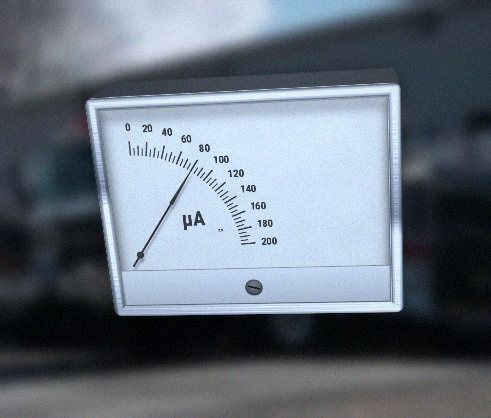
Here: 80 µA
